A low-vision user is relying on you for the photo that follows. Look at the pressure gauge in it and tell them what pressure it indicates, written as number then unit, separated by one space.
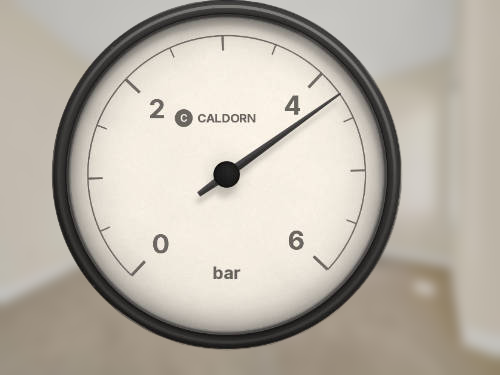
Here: 4.25 bar
